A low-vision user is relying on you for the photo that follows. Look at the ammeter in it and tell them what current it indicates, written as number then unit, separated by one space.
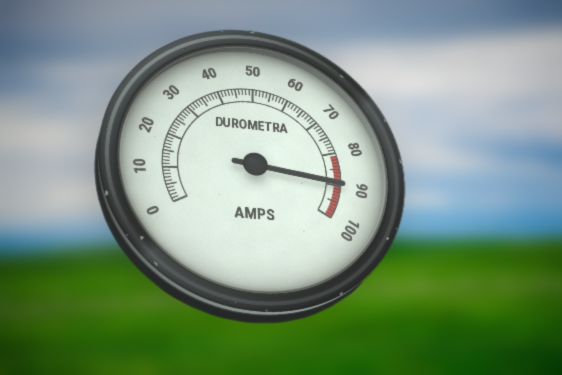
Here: 90 A
